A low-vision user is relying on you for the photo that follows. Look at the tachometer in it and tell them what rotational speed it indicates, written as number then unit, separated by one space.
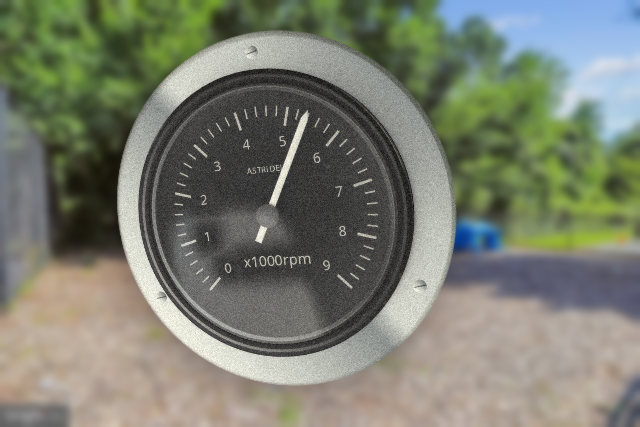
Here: 5400 rpm
